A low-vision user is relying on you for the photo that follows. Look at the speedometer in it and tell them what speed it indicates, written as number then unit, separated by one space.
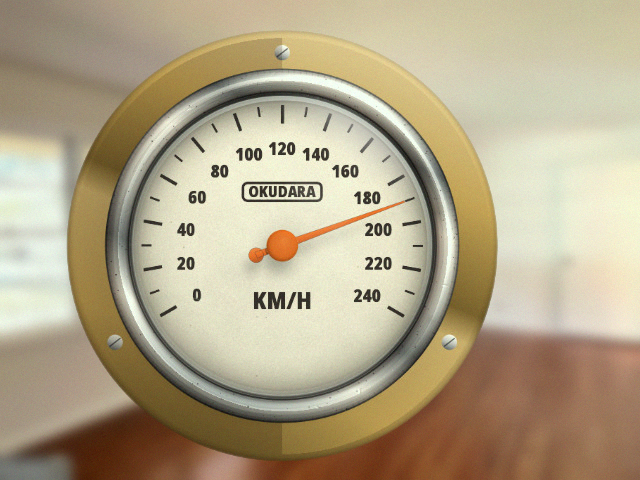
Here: 190 km/h
